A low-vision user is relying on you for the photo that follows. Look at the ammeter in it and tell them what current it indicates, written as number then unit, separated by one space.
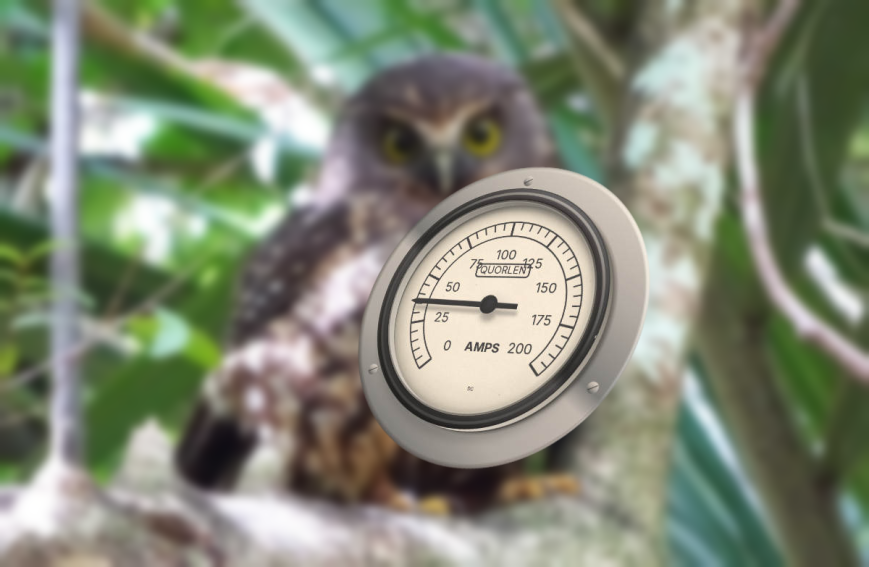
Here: 35 A
